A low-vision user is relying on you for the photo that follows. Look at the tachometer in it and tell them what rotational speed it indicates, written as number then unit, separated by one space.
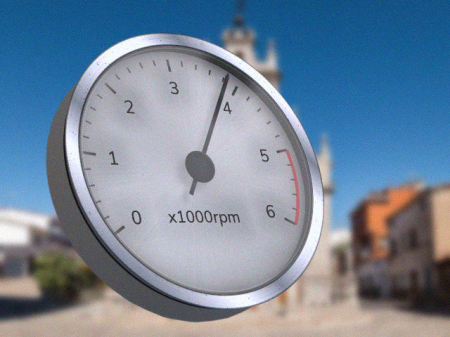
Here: 3800 rpm
